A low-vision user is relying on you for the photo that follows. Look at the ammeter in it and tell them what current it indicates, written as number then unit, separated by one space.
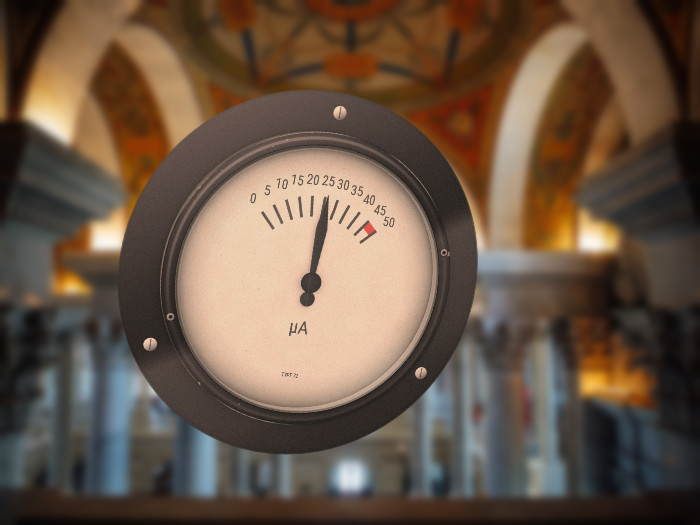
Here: 25 µA
